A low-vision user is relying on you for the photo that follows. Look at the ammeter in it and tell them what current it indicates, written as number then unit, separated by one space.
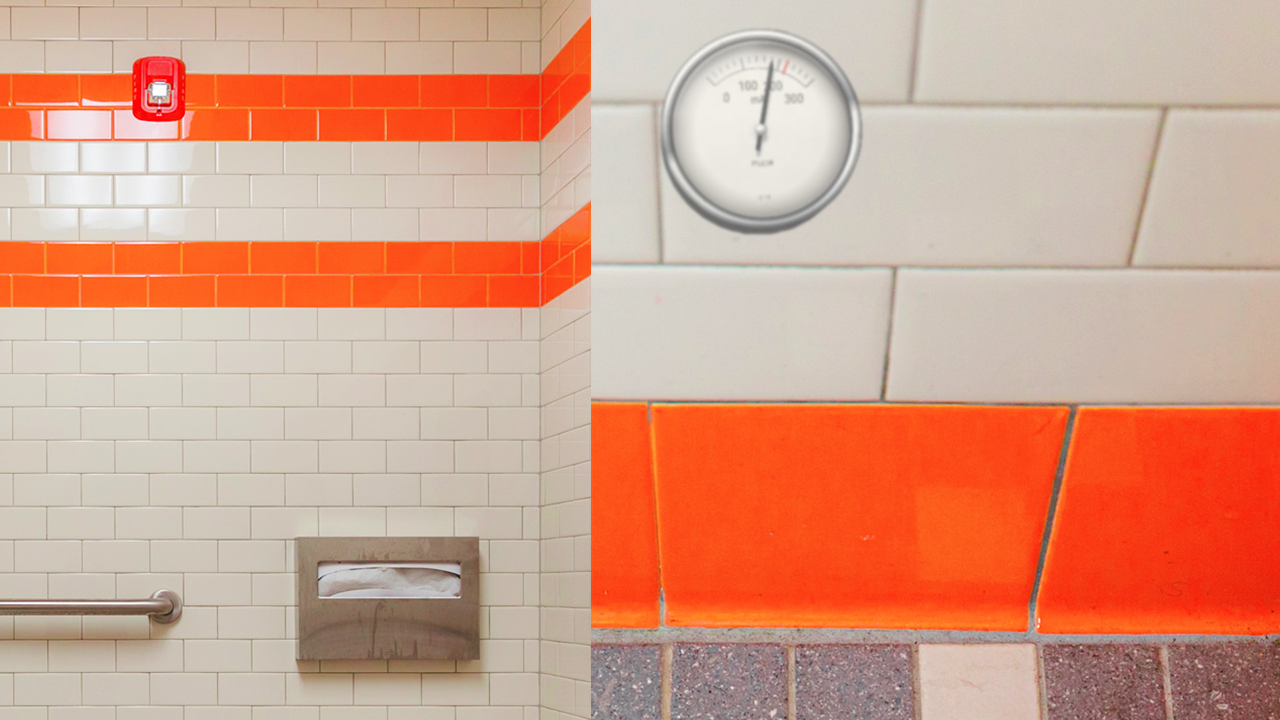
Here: 180 mA
